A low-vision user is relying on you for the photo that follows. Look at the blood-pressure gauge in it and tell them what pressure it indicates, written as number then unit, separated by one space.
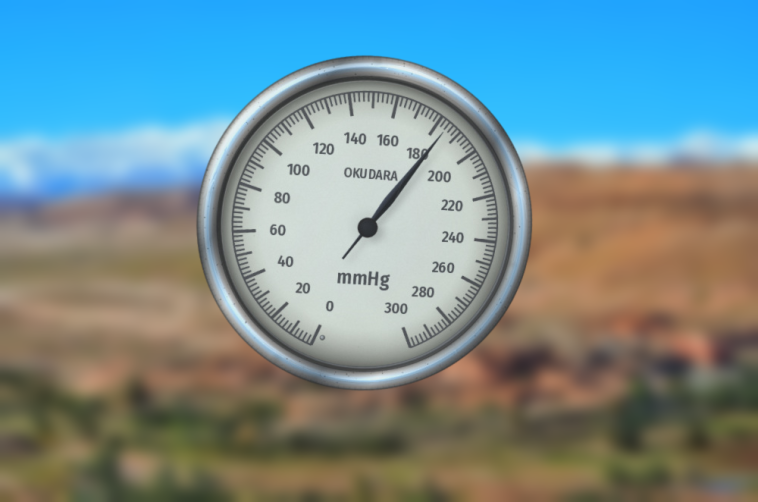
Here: 184 mmHg
